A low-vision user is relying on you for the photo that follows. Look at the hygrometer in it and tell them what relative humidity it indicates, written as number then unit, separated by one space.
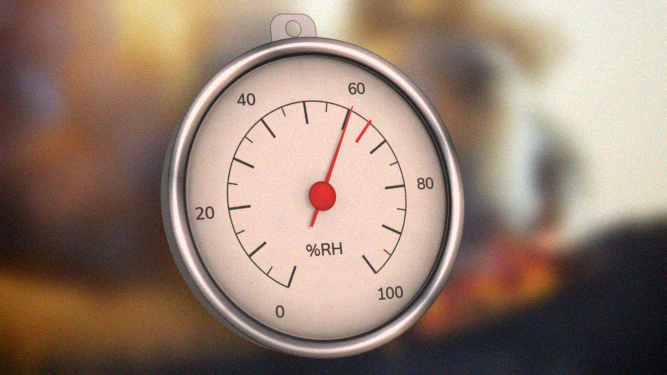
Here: 60 %
